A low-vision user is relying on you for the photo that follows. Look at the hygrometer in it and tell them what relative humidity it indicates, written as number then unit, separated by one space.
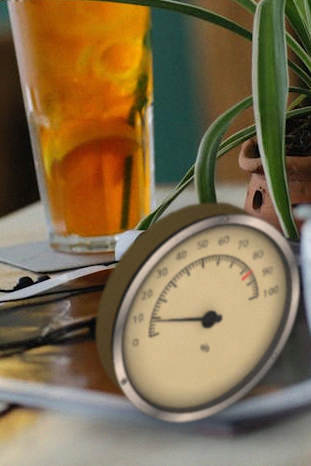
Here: 10 %
